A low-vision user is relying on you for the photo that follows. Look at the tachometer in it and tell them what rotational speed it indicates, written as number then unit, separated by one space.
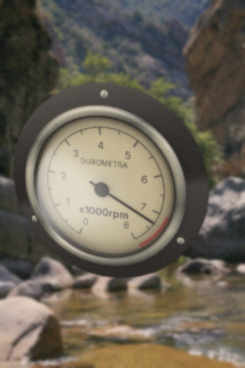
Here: 7250 rpm
